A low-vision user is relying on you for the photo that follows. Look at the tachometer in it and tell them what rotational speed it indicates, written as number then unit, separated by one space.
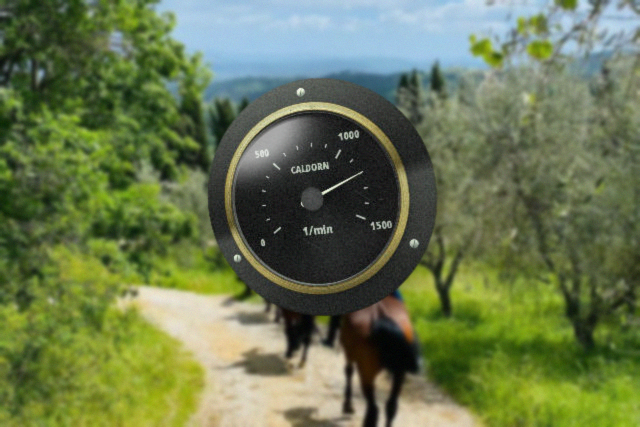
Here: 1200 rpm
